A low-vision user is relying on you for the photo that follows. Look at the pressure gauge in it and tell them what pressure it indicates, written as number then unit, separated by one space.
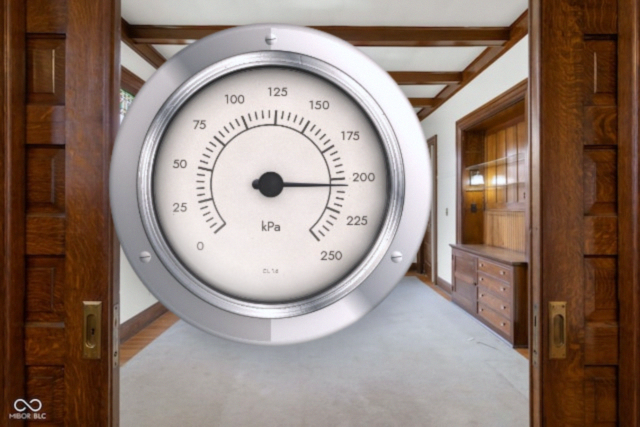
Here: 205 kPa
